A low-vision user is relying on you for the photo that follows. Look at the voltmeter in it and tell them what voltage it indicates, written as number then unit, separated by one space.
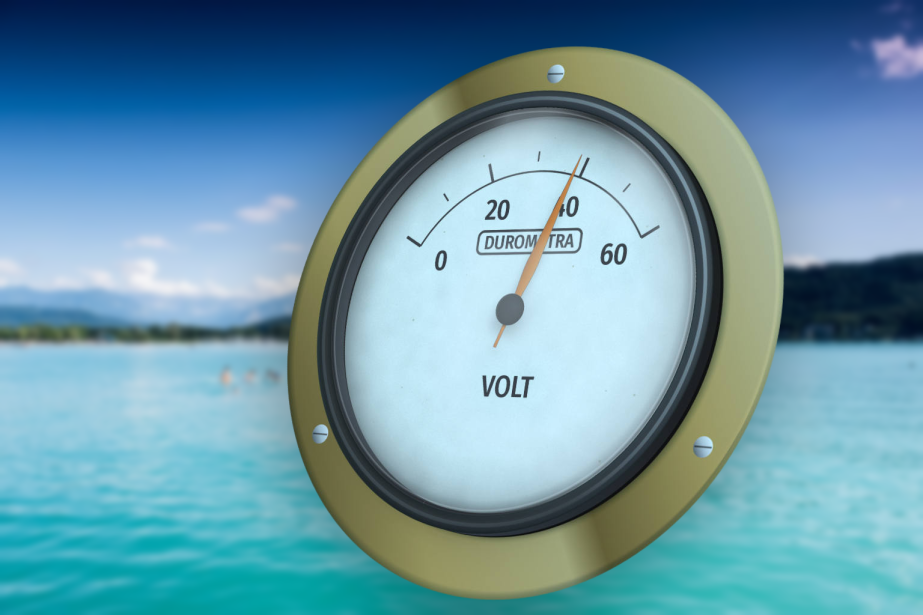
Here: 40 V
